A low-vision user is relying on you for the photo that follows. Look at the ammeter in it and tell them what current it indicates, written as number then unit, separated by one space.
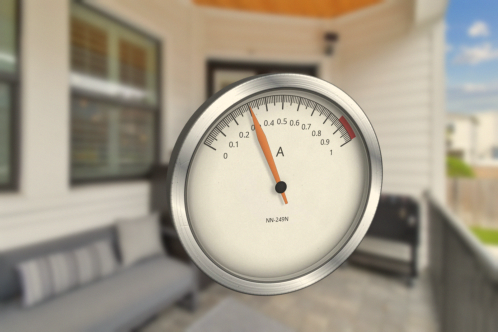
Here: 0.3 A
